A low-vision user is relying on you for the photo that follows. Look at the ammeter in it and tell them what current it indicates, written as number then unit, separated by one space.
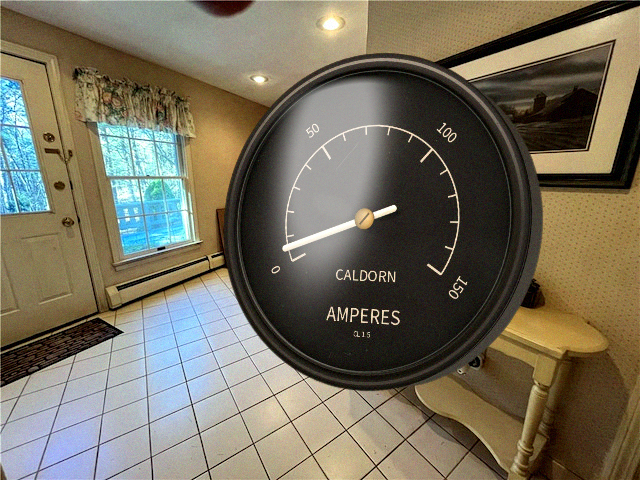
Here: 5 A
